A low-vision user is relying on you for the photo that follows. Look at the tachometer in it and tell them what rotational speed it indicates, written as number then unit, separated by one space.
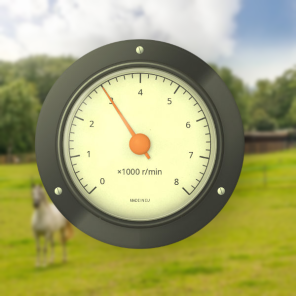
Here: 3000 rpm
